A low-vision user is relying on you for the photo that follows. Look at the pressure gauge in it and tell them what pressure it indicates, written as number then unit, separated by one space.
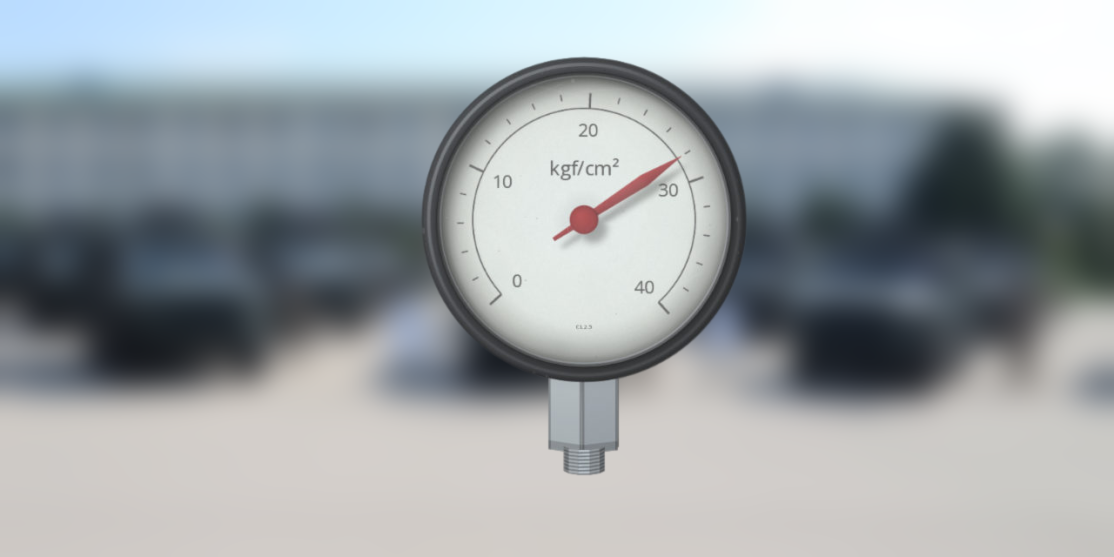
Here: 28 kg/cm²
